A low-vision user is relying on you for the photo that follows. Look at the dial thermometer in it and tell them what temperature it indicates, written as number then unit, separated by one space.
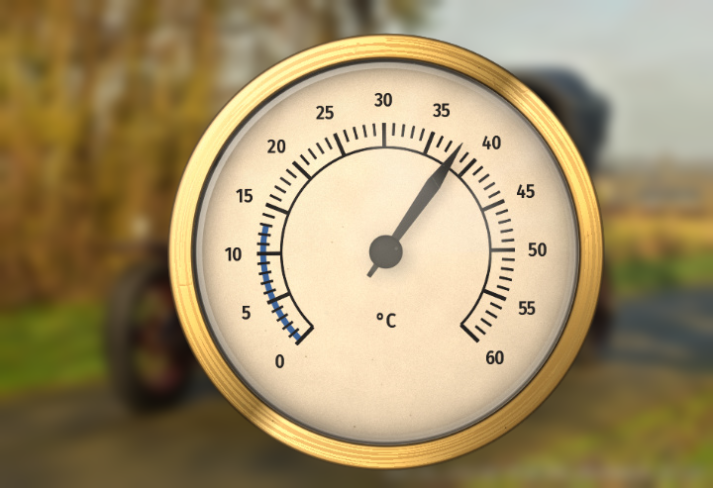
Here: 38 °C
